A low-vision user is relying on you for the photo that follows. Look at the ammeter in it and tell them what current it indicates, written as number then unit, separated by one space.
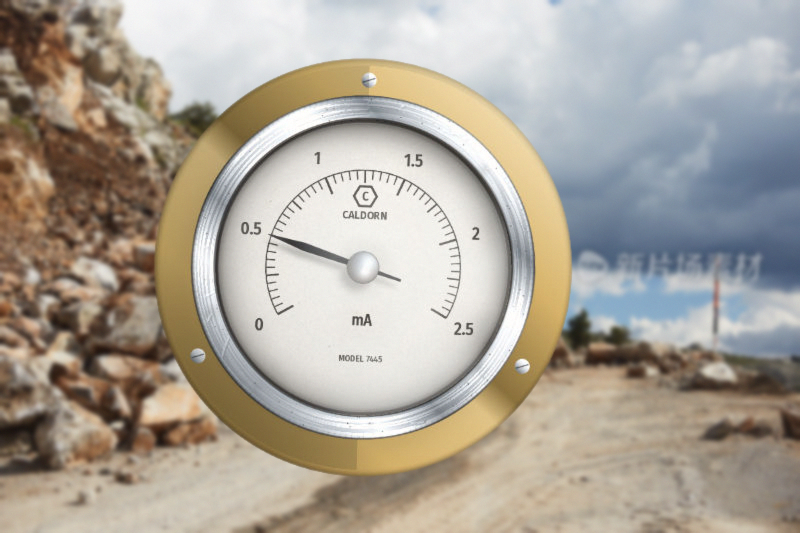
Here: 0.5 mA
